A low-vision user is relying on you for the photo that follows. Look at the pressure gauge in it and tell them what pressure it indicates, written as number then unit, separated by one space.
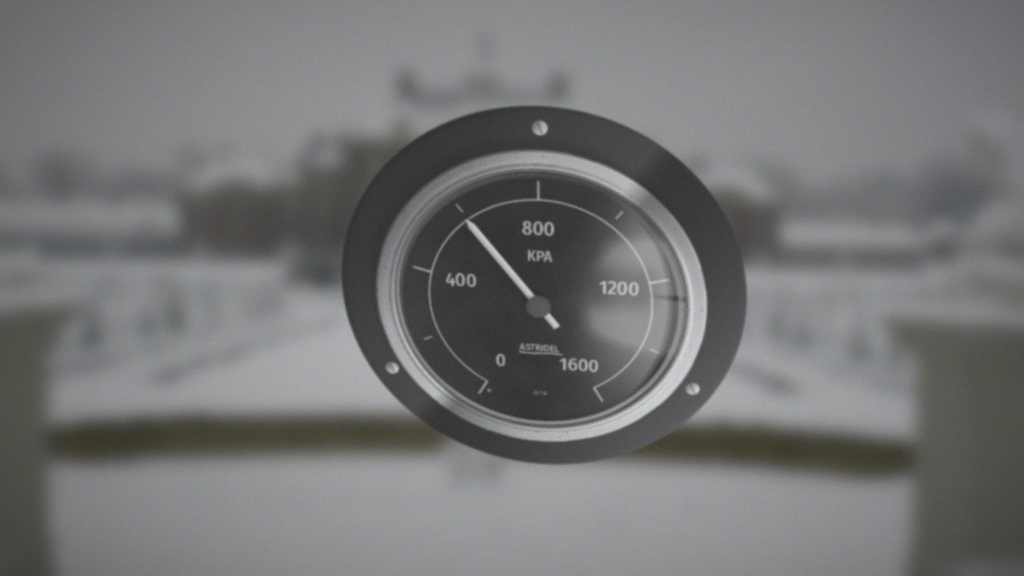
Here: 600 kPa
